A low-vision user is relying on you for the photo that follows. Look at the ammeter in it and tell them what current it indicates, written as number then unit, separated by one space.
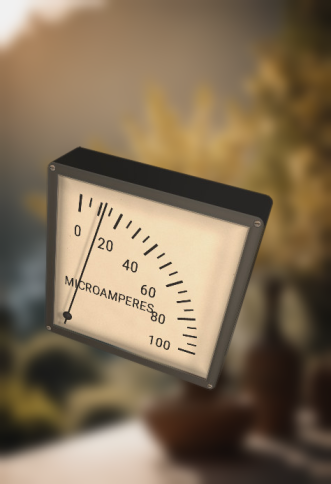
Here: 12.5 µA
